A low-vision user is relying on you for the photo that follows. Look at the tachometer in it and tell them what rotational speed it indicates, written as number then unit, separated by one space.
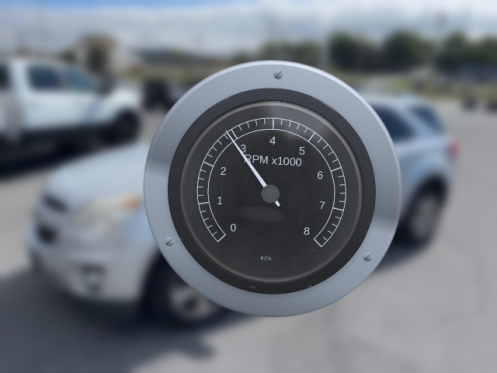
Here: 2900 rpm
